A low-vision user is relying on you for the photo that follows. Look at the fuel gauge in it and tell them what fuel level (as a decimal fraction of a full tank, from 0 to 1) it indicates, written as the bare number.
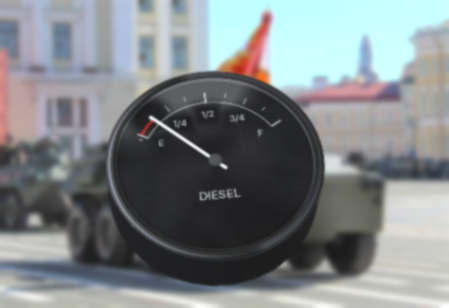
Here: 0.125
